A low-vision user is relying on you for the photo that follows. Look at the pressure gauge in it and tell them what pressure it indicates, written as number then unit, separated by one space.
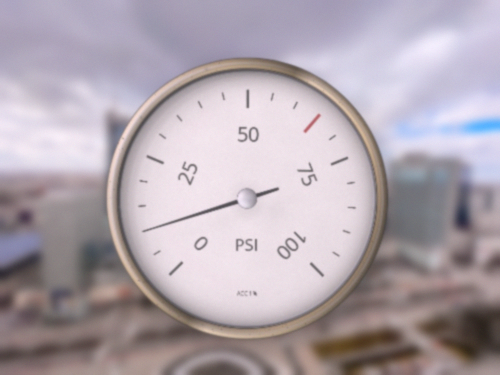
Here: 10 psi
